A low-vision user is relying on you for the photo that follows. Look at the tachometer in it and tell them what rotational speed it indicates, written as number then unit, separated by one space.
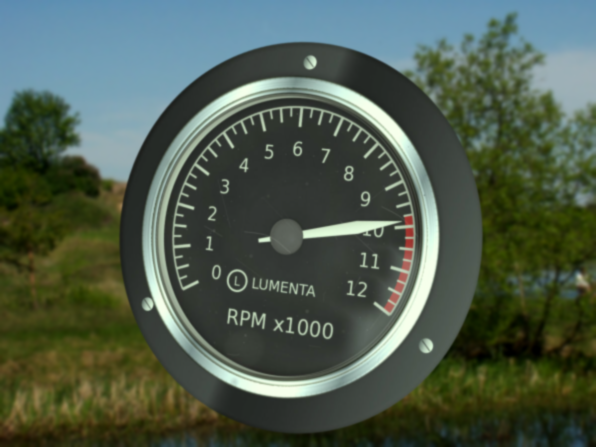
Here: 9875 rpm
